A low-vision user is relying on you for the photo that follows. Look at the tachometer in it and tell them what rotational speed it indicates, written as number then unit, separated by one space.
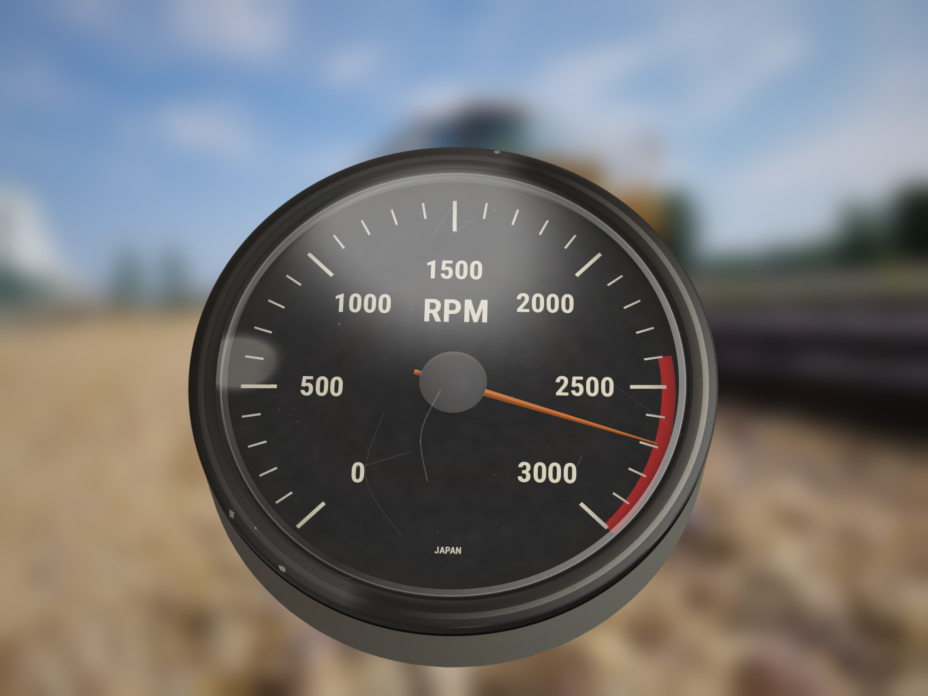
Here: 2700 rpm
